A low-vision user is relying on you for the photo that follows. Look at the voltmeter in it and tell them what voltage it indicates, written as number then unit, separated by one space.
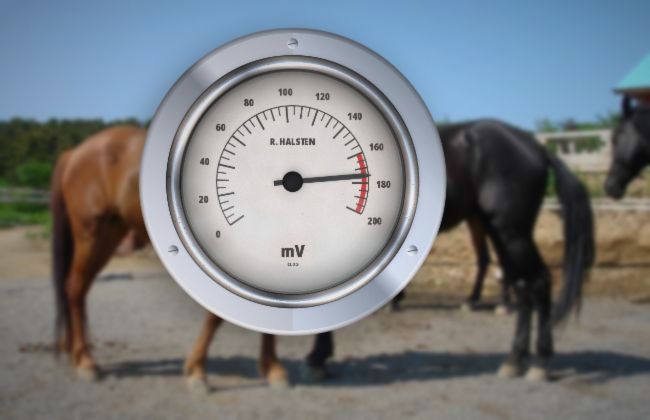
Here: 175 mV
